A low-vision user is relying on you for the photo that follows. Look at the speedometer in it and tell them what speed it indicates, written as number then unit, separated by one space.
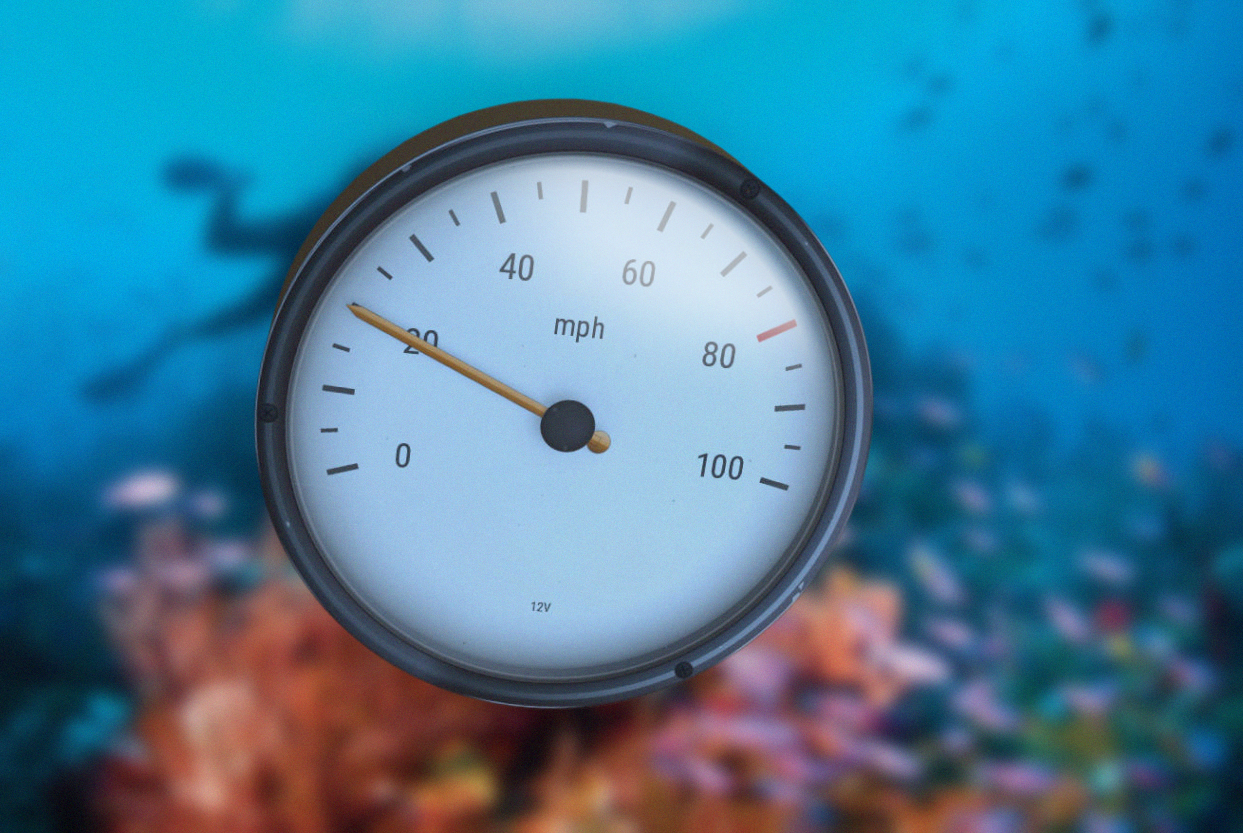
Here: 20 mph
